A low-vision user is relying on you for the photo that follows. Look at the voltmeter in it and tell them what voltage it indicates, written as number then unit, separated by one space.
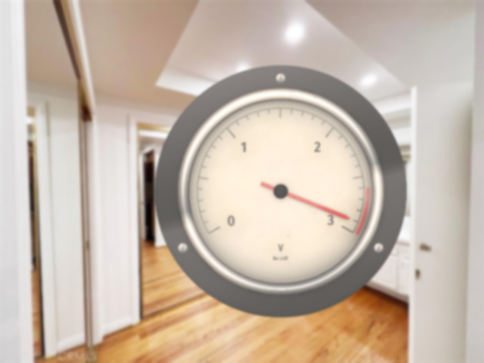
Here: 2.9 V
